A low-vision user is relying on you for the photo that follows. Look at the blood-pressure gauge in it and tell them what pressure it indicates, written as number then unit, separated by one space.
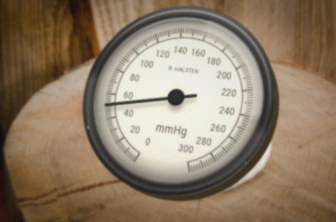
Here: 50 mmHg
